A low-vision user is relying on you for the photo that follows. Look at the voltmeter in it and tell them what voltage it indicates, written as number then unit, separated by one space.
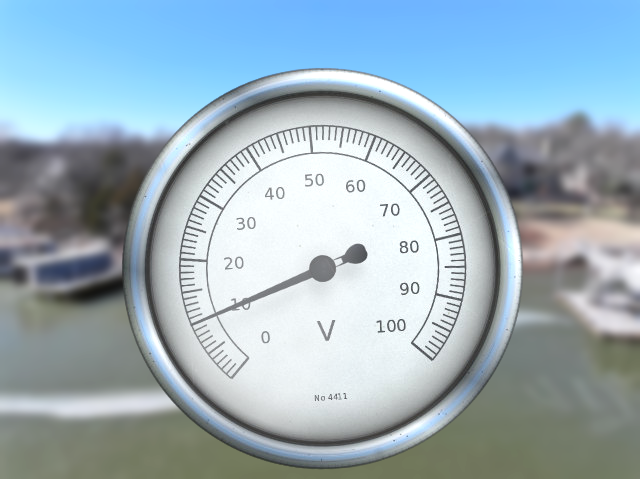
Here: 10 V
